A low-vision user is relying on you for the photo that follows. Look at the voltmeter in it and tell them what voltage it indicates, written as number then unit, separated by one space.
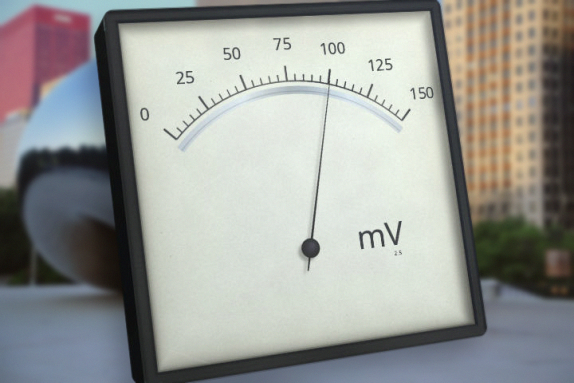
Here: 100 mV
